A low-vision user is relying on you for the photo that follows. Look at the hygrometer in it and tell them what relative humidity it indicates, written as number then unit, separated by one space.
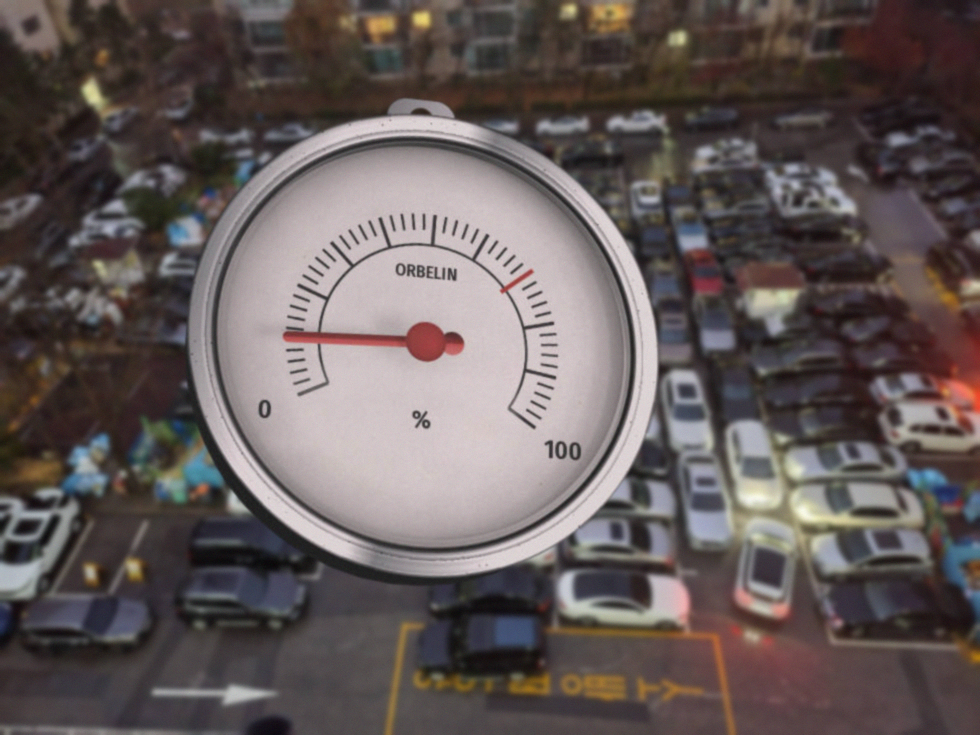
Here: 10 %
